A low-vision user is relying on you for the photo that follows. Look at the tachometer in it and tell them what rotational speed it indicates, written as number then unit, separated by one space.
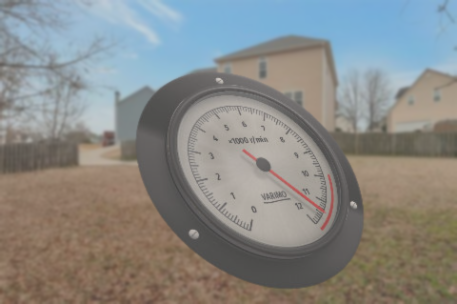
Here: 11500 rpm
